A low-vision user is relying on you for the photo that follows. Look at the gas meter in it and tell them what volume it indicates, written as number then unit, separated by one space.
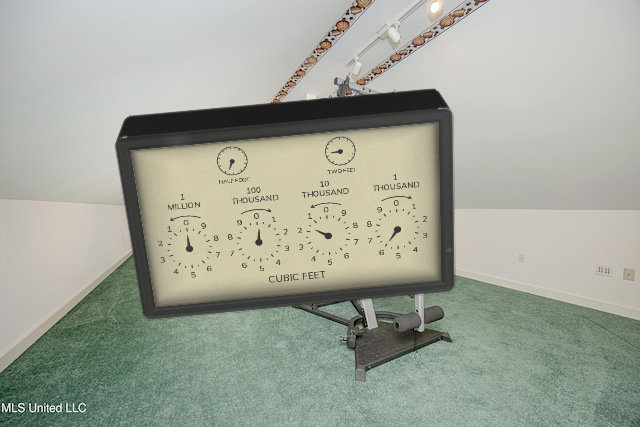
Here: 1600 ft³
